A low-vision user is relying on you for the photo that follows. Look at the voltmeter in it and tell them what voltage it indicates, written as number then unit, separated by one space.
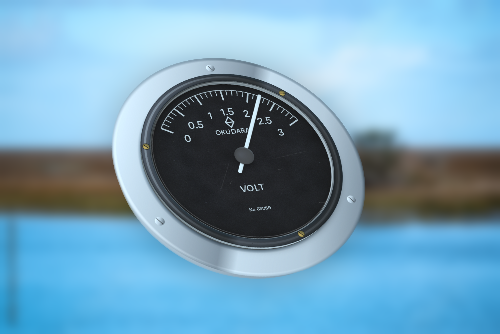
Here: 2.2 V
